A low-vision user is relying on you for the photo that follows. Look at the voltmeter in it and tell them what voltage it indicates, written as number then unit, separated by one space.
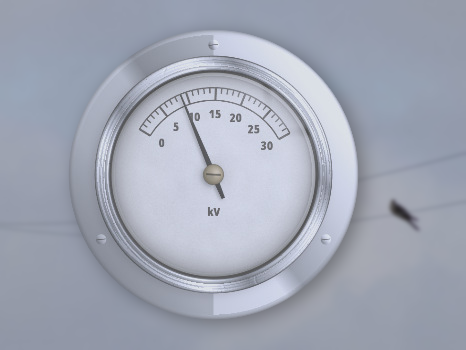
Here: 9 kV
